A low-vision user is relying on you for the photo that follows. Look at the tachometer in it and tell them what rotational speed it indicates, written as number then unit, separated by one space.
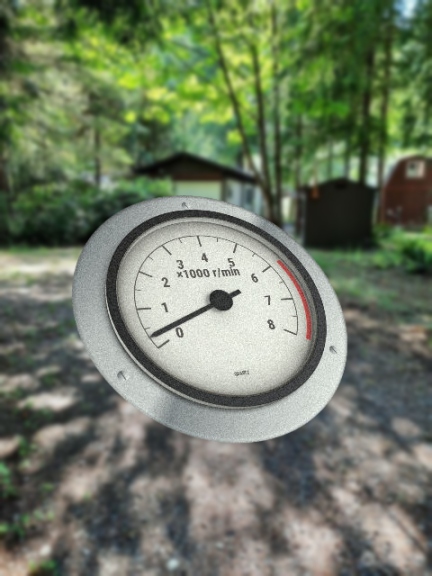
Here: 250 rpm
